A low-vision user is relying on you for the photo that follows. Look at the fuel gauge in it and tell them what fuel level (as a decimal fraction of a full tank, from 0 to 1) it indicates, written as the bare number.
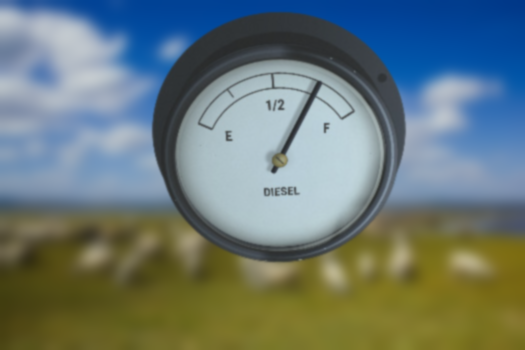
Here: 0.75
